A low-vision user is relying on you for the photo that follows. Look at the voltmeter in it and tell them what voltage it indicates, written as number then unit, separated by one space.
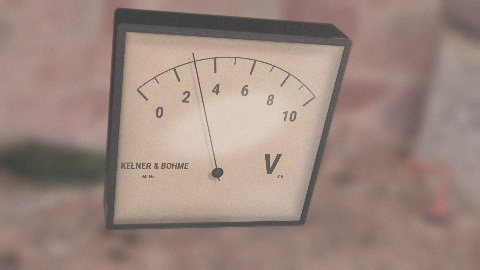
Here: 3 V
